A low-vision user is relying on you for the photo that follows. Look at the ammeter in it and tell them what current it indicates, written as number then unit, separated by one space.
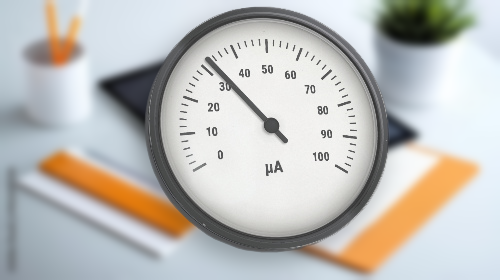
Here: 32 µA
